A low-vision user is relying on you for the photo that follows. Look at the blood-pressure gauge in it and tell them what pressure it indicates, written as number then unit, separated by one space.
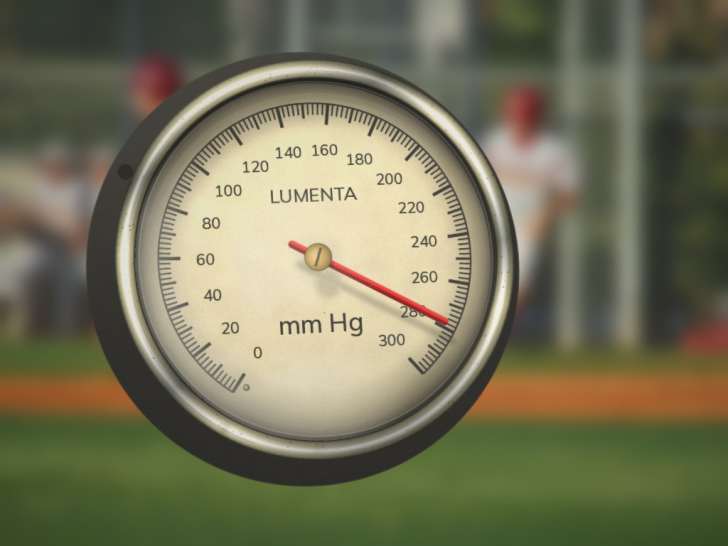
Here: 278 mmHg
